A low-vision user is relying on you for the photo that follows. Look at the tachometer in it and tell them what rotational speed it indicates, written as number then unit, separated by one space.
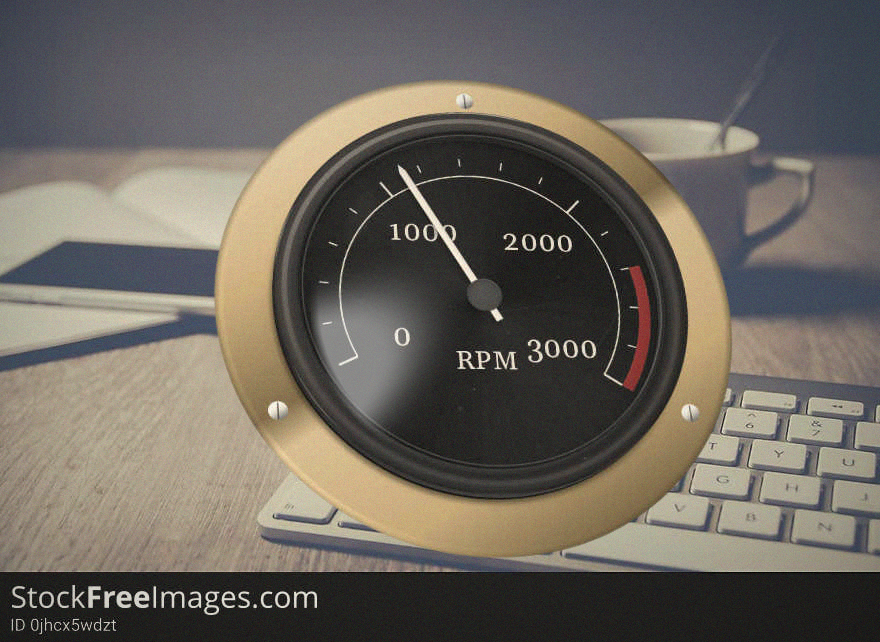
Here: 1100 rpm
